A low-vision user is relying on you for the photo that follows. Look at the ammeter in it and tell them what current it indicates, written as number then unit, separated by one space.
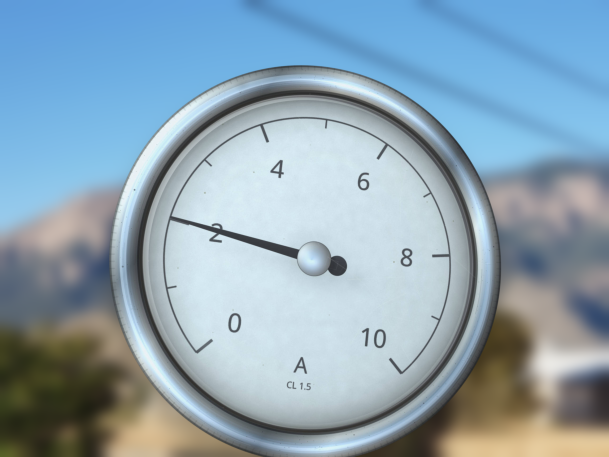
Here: 2 A
